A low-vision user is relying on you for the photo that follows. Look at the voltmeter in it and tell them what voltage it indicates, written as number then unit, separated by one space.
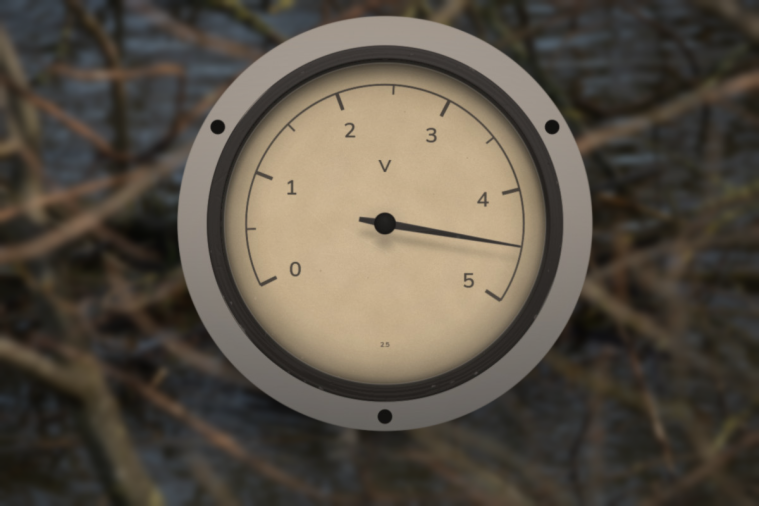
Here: 4.5 V
